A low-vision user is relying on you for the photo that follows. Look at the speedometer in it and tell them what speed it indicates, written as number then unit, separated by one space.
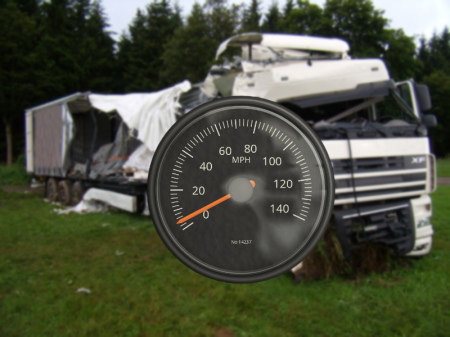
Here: 4 mph
